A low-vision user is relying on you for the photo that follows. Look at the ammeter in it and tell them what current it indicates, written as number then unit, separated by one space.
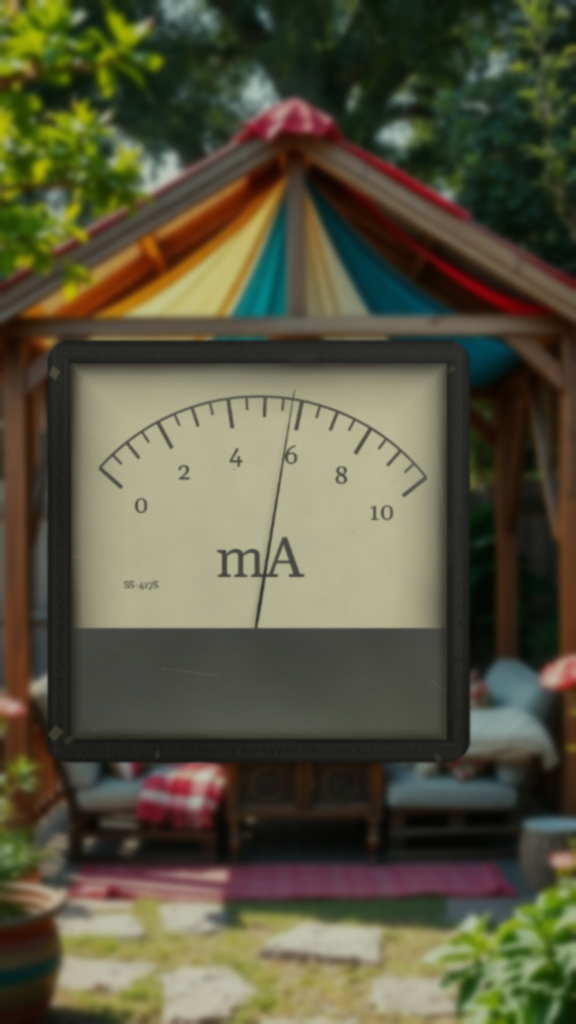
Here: 5.75 mA
